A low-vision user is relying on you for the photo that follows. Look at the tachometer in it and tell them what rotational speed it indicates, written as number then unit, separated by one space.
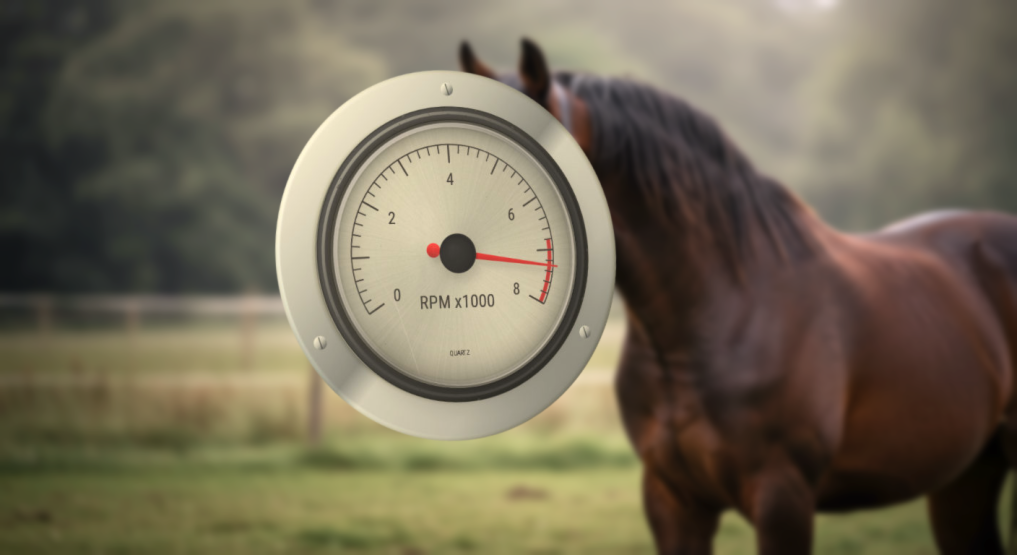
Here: 7300 rpm
